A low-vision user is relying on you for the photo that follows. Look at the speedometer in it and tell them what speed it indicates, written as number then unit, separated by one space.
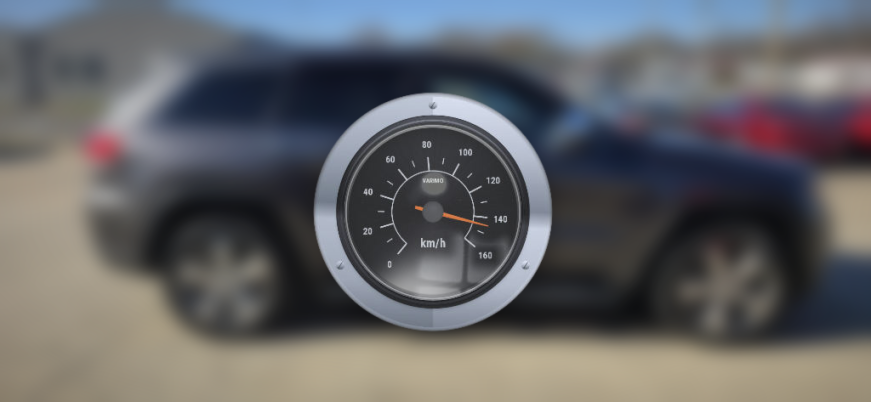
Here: 145 km/h
